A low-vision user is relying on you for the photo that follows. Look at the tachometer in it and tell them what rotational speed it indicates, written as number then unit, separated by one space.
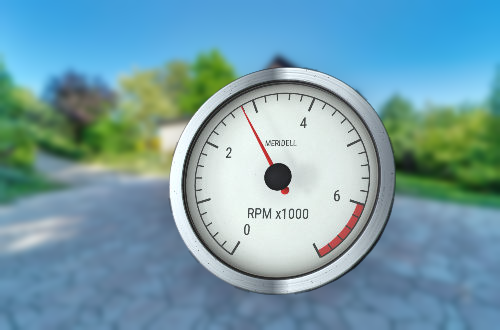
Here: 2800 rpm
